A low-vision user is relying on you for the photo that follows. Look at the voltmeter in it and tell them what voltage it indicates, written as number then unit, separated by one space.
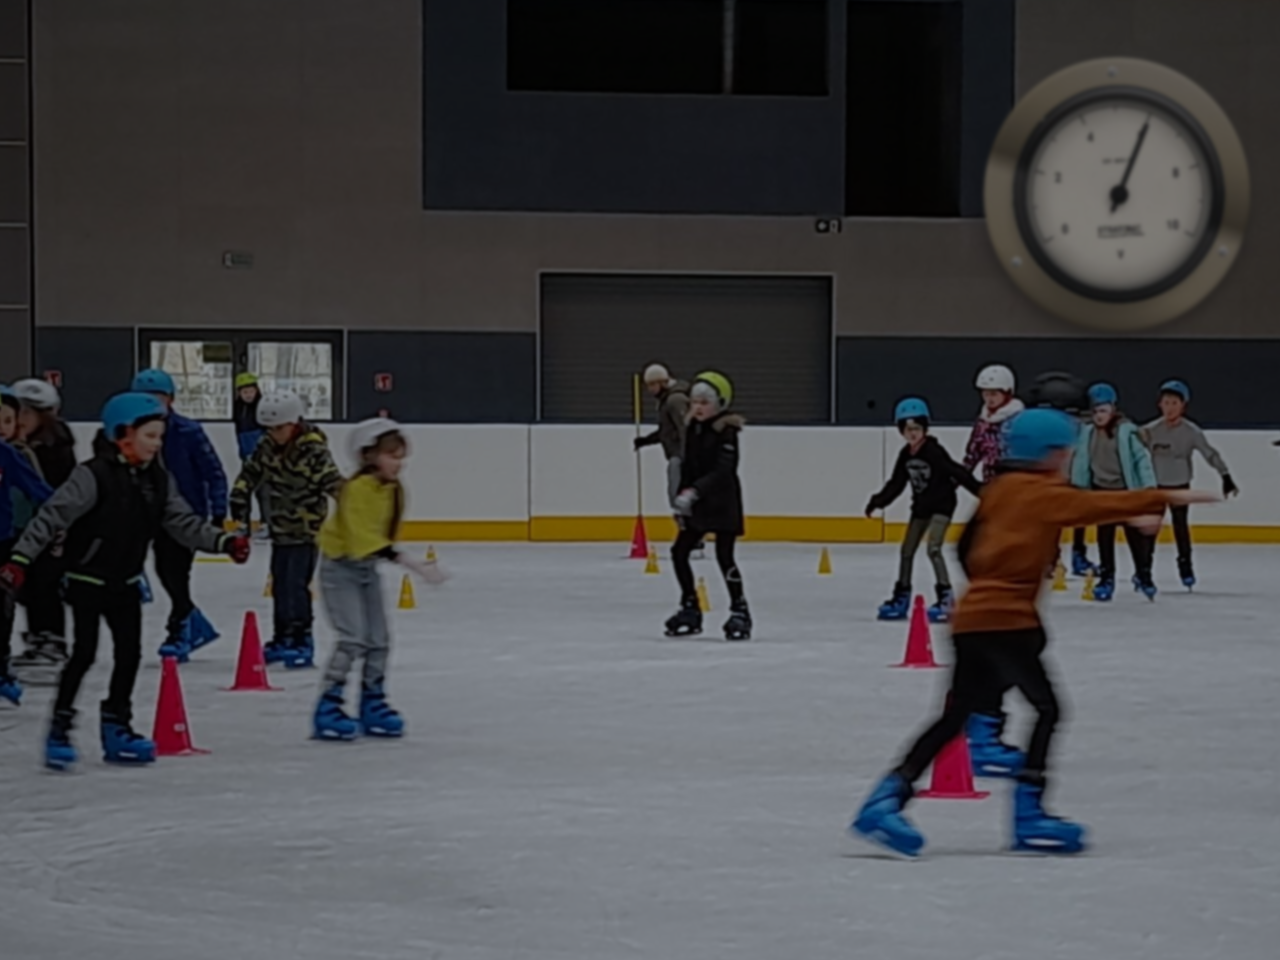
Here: 6 V
